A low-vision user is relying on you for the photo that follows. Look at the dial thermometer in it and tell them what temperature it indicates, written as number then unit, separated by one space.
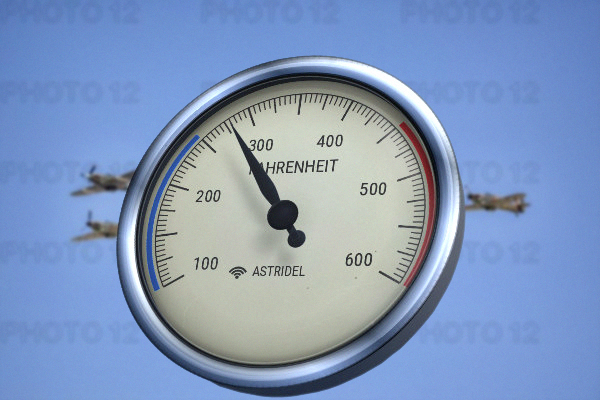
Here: 280 °F
